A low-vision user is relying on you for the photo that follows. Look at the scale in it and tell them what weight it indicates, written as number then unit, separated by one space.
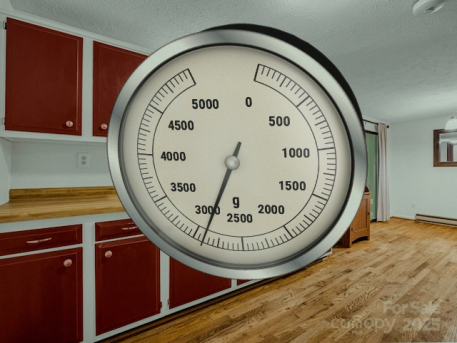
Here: 2900 g
